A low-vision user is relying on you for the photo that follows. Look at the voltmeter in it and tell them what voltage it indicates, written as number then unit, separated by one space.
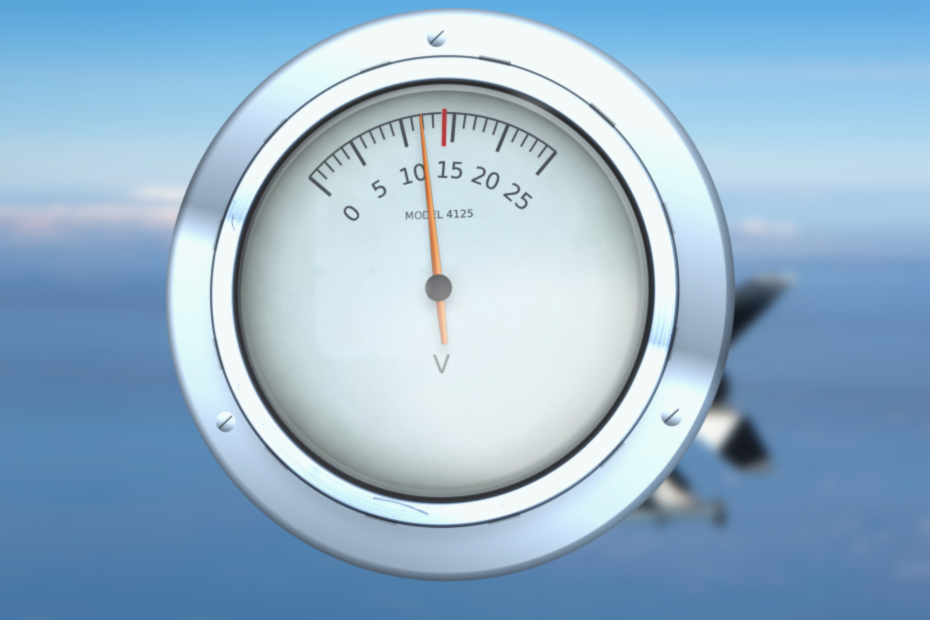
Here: 12 V
